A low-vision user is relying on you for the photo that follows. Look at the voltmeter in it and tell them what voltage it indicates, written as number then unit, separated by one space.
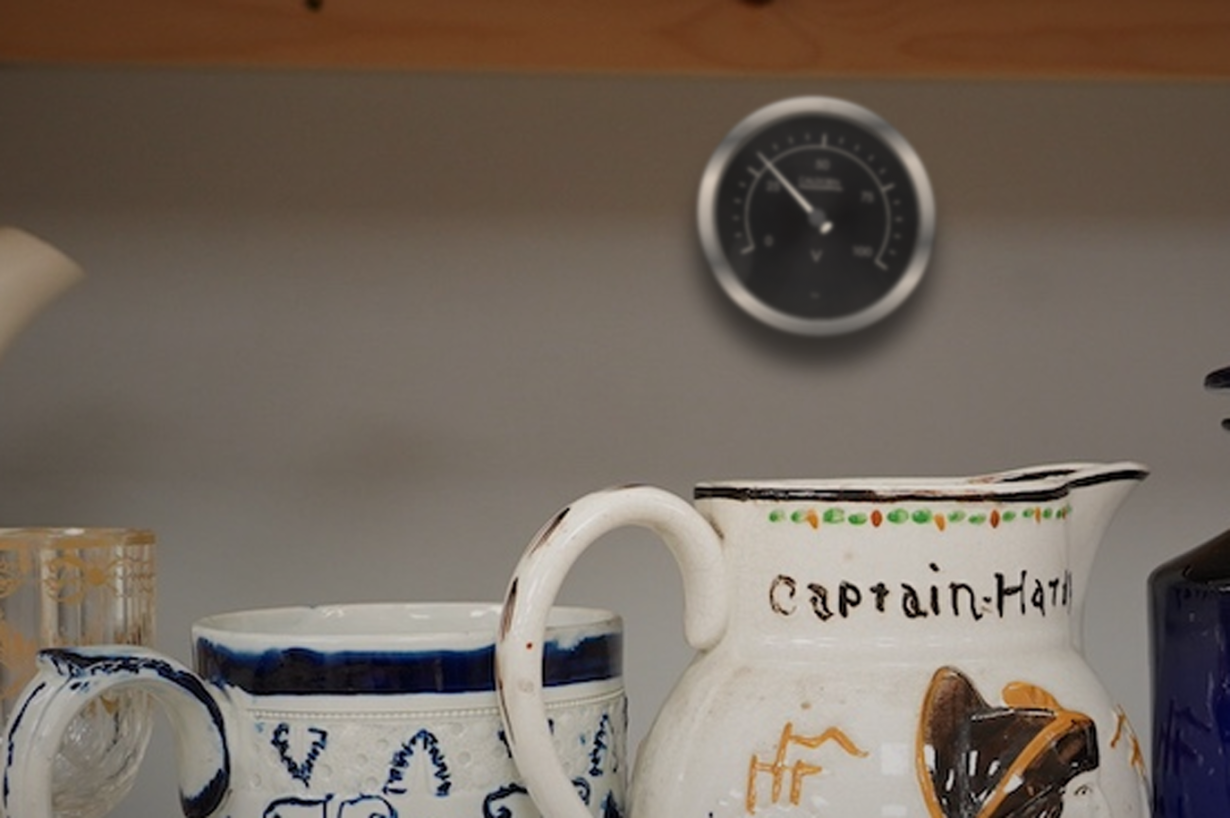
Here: 30 V
